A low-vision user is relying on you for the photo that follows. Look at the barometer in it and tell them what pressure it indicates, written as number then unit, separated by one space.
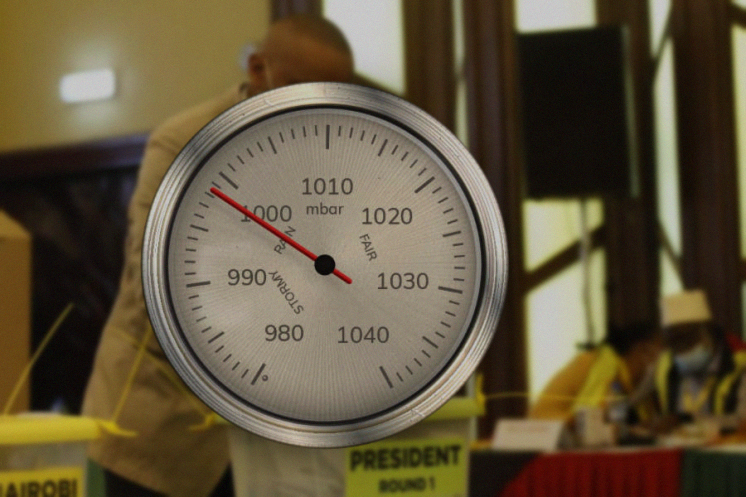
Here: 998.5 mbar
